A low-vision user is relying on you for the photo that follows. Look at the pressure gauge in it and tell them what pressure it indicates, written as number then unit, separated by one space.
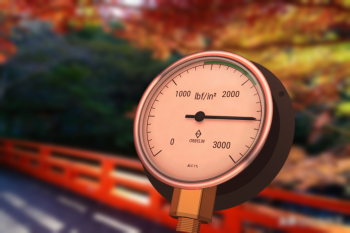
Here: 2500 psi
